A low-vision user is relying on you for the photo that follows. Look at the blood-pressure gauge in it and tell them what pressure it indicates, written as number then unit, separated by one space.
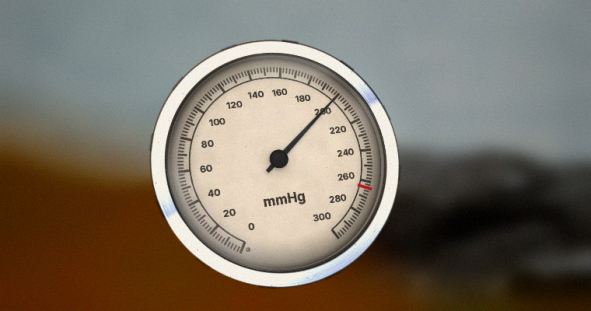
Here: 200 mmHg
